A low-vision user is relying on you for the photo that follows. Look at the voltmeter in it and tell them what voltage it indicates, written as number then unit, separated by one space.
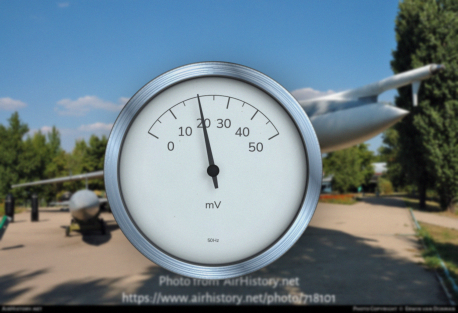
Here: 20 mV
